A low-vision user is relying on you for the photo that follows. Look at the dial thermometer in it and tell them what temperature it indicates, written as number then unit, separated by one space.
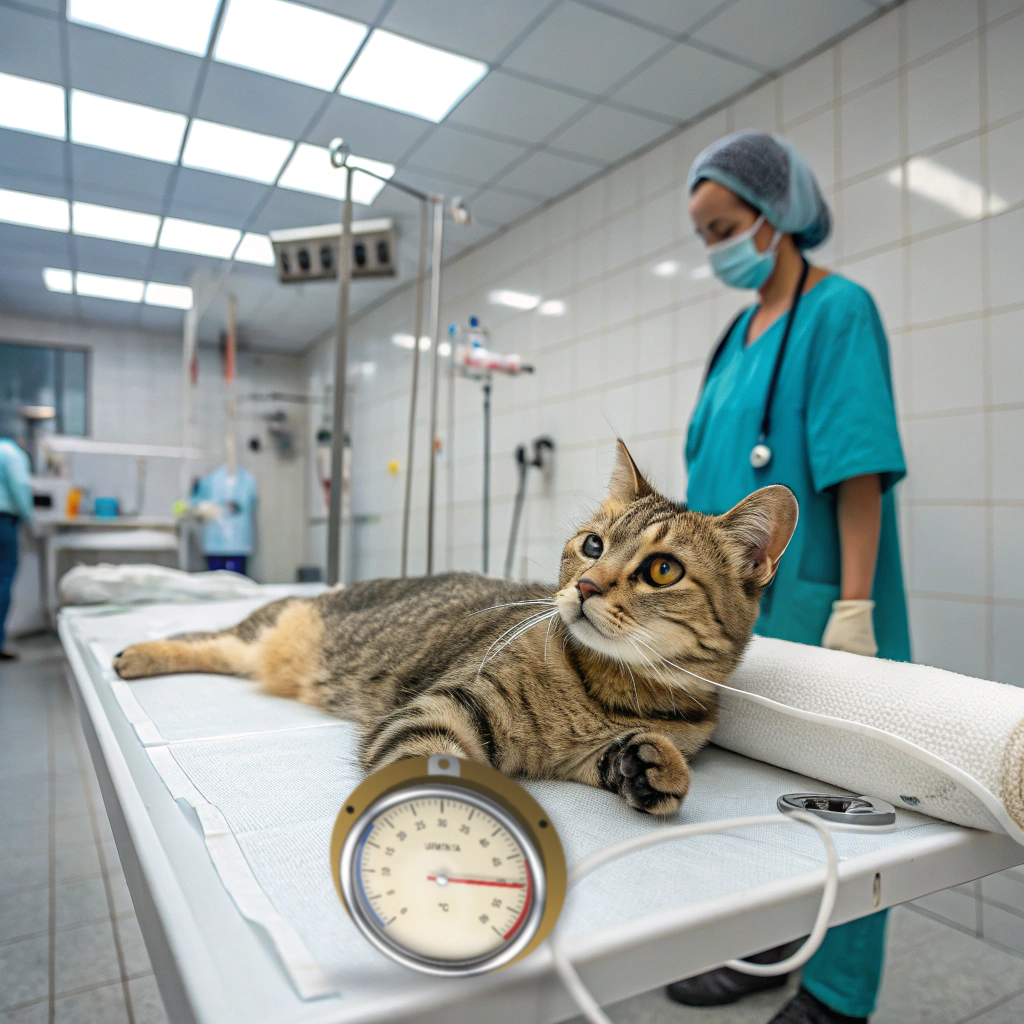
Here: 50 °C
